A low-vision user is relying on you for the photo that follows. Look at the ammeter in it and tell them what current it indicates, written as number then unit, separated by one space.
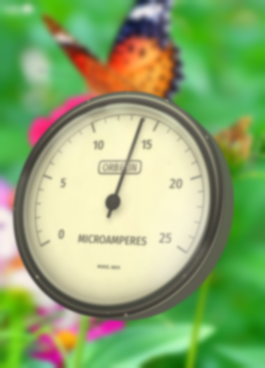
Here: 14 µA
